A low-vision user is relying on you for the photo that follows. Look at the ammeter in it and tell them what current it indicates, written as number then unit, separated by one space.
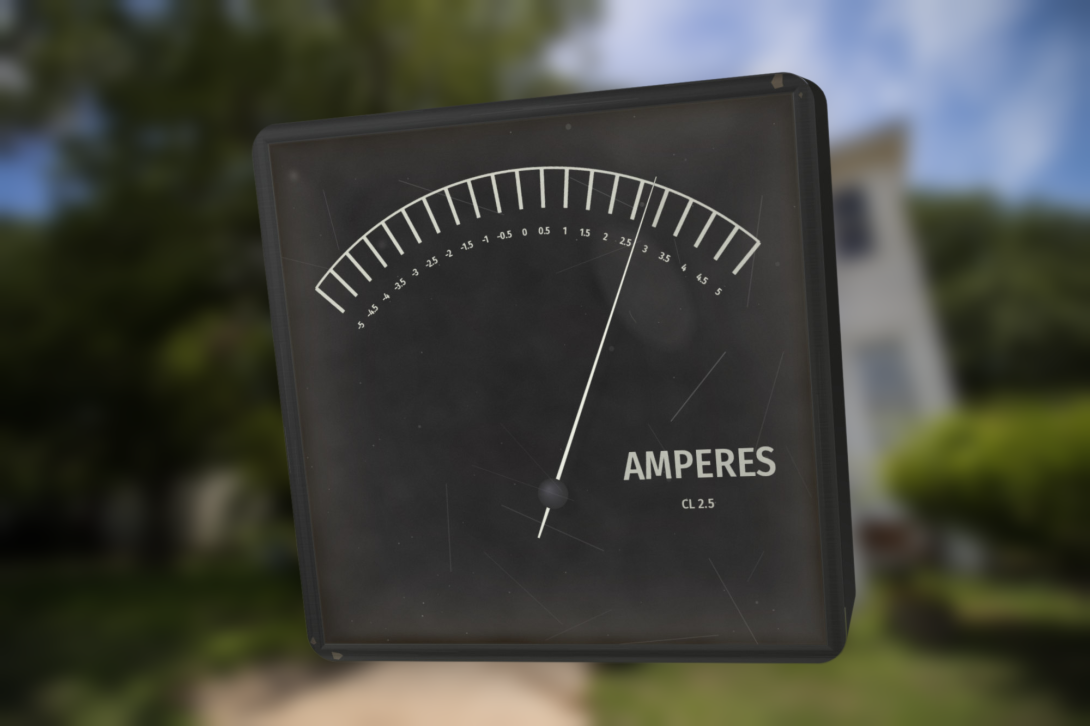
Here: 2.75 A
